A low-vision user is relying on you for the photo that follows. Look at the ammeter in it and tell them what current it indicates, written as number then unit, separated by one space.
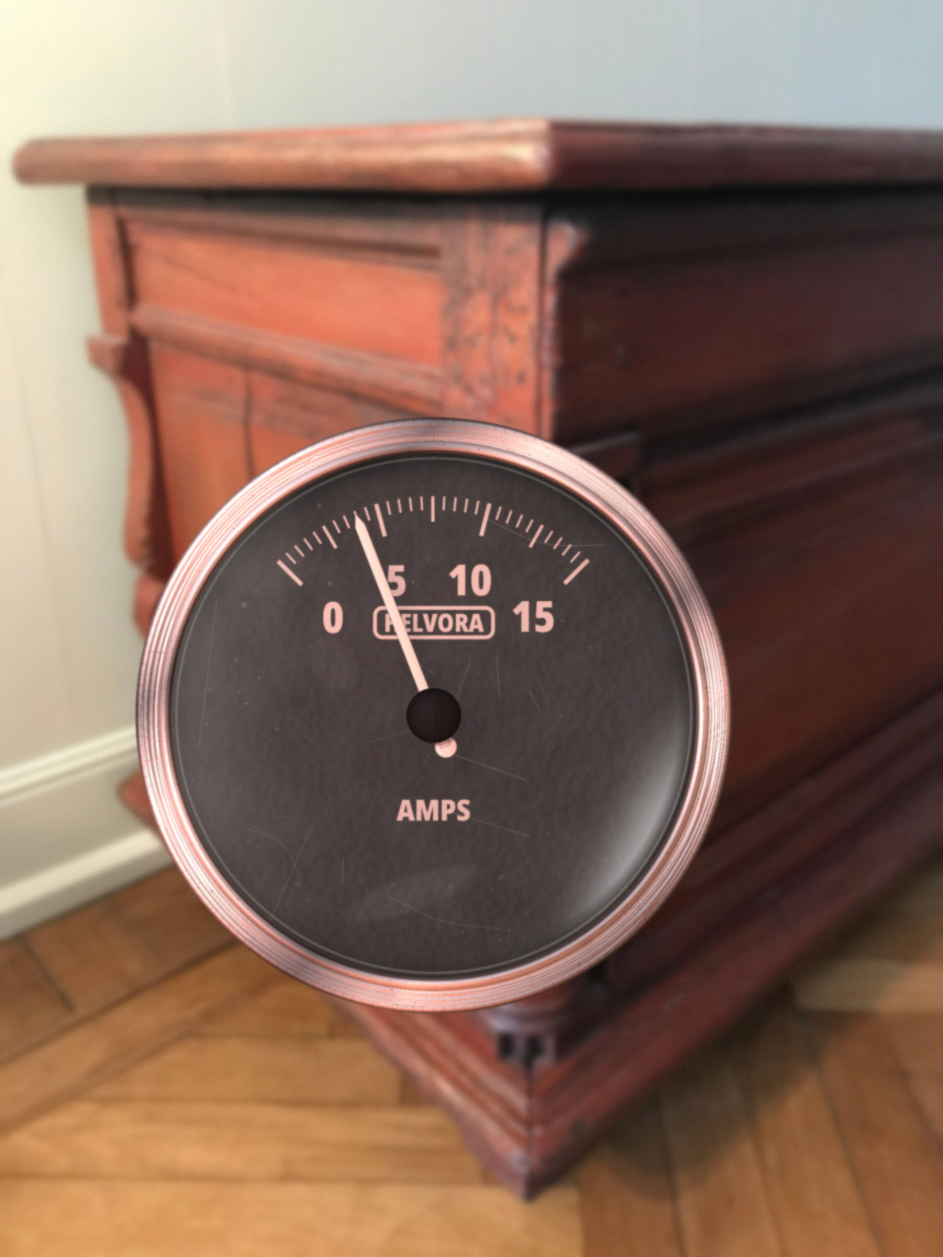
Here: 4 A
